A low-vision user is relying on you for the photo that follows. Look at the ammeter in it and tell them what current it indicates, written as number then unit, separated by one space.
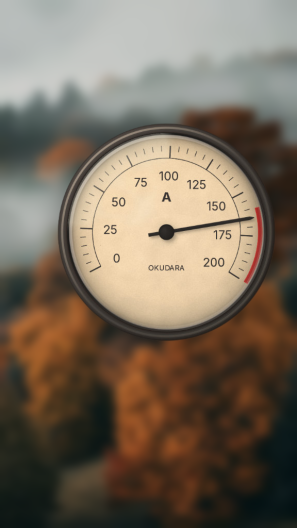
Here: 165 A
